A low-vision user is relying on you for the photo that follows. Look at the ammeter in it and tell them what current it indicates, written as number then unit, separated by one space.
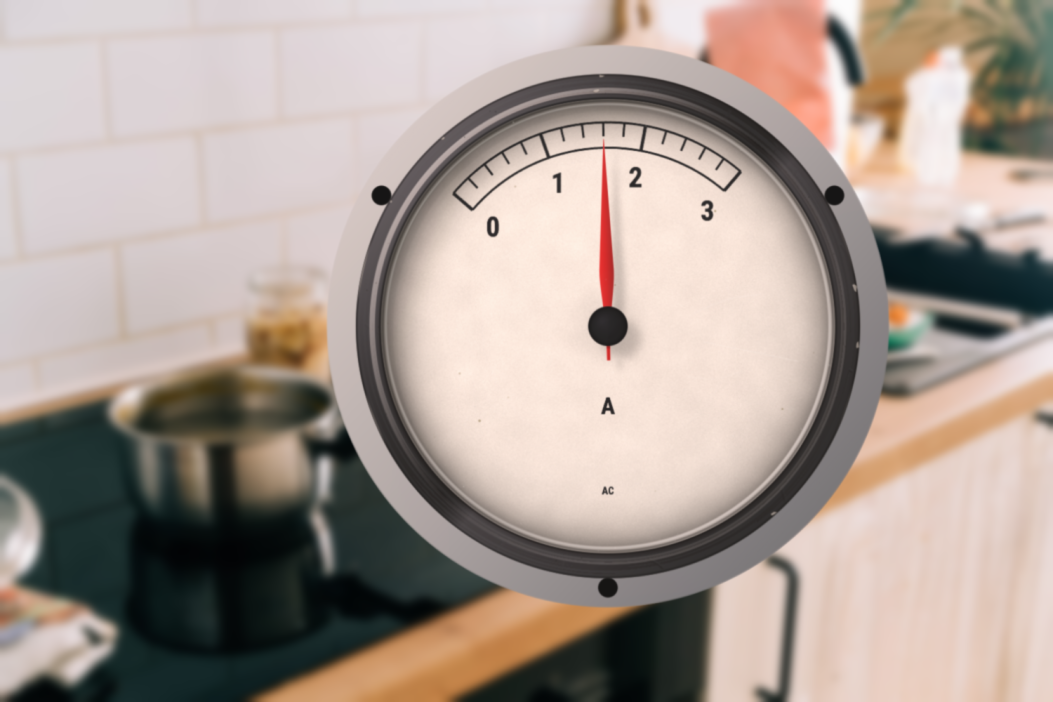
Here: 1.6 A
